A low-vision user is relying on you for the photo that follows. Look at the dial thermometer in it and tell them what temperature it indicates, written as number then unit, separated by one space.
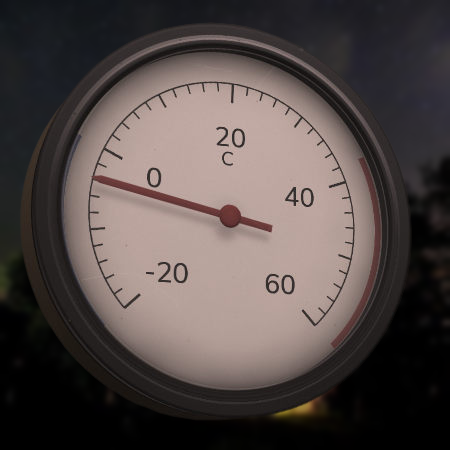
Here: -4 °C
